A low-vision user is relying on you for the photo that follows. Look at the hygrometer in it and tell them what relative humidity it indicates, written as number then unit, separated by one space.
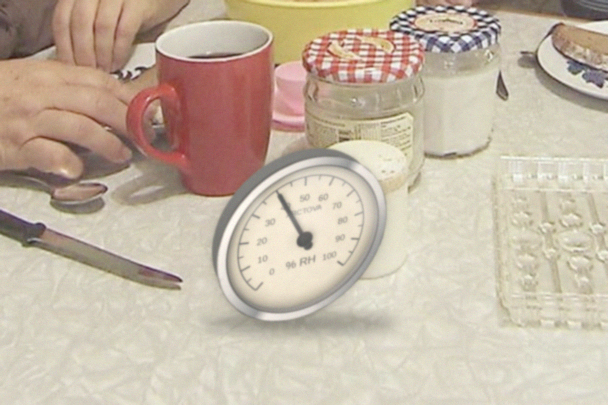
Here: 40 %
